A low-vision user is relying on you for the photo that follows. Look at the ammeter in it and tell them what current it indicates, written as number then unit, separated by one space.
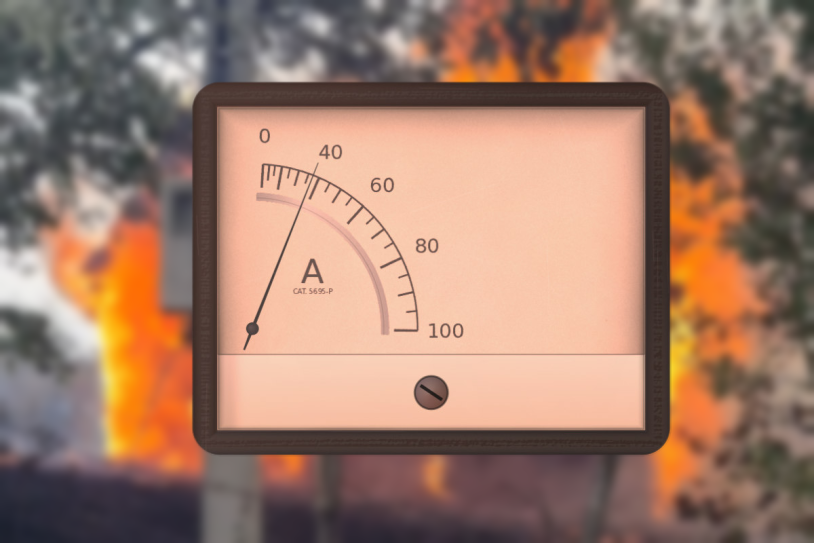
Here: 37.5 A
